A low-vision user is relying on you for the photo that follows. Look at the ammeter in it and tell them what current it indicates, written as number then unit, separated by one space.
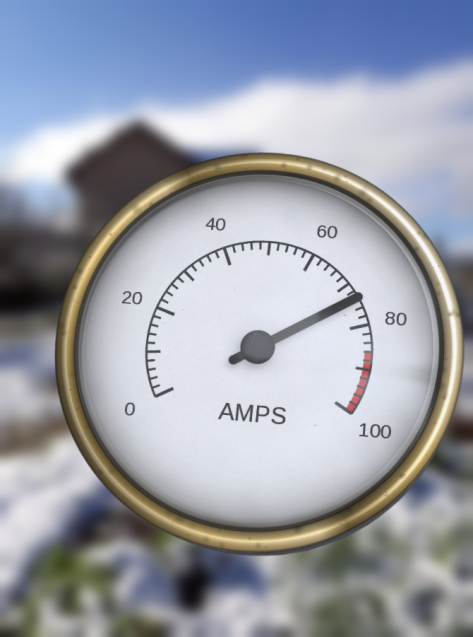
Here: 74 A
